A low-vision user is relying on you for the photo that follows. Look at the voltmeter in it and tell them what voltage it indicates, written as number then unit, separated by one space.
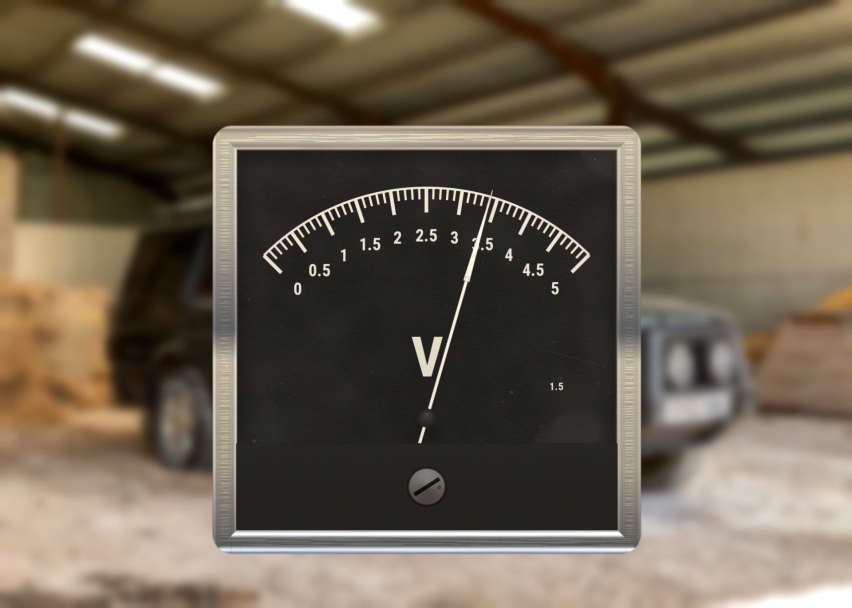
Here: 3.4 V
